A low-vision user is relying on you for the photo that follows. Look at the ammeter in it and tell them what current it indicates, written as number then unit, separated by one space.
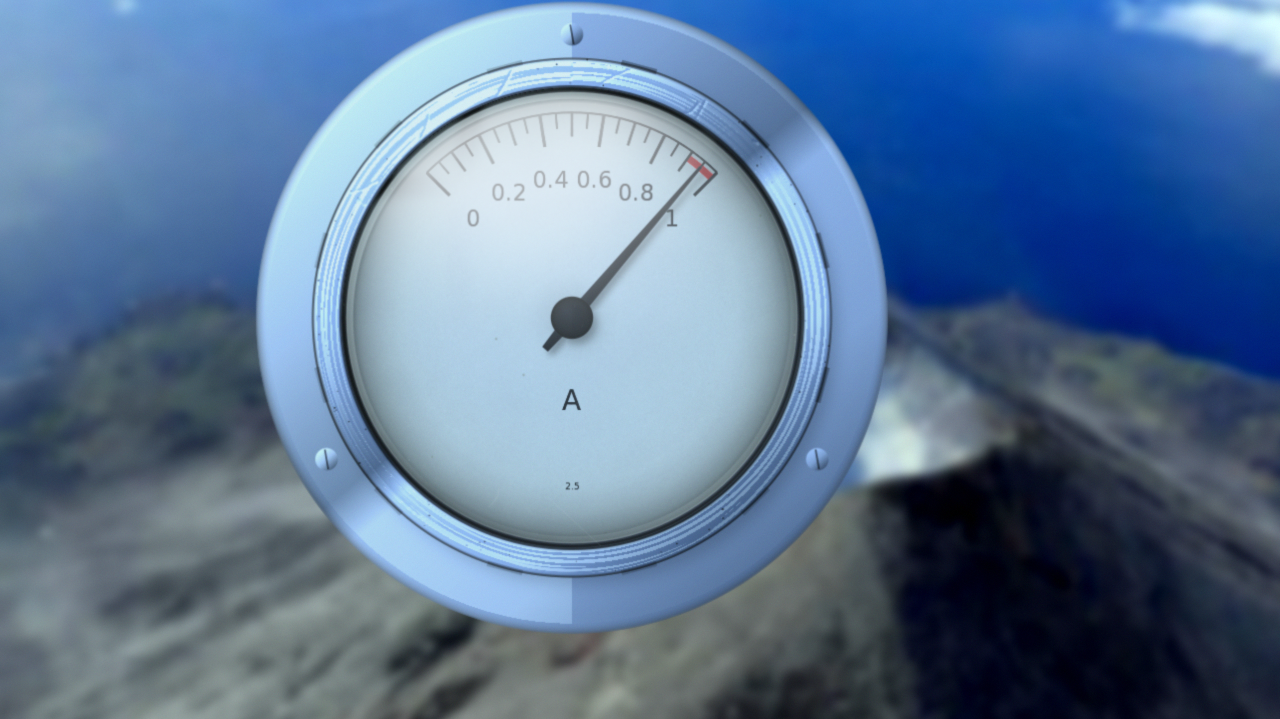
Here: 0.95 A
